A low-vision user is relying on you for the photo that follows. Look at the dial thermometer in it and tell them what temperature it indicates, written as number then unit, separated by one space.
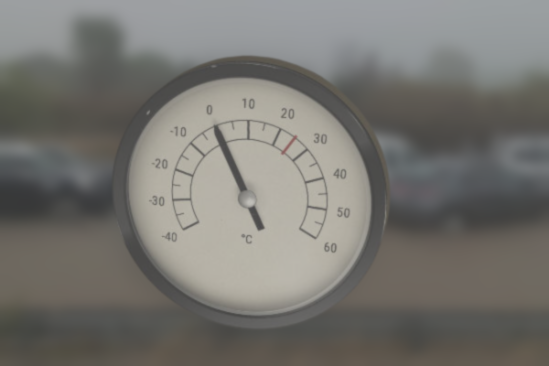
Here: 0 °C
